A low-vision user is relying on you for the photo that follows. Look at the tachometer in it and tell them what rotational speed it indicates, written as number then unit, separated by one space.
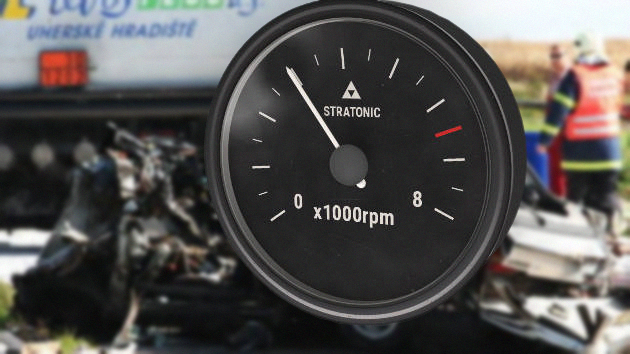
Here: 3000 rpm
